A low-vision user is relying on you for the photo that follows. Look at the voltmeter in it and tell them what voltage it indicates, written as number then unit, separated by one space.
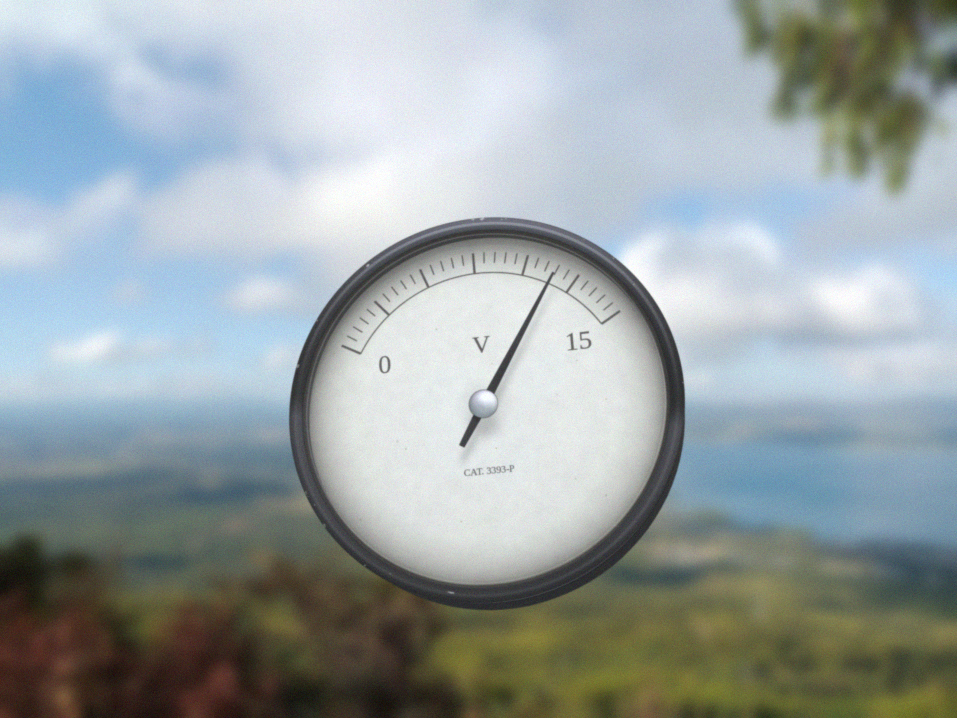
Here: 11.5 V
